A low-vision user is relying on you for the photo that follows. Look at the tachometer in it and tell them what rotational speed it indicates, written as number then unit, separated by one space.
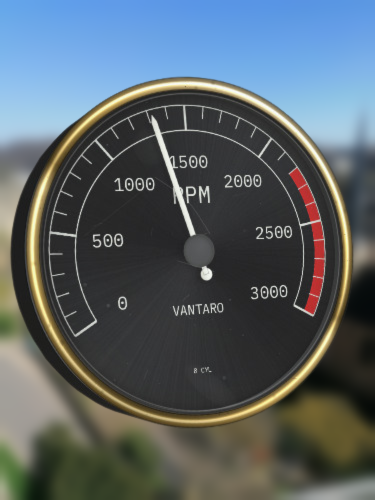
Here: 1300 rpm
